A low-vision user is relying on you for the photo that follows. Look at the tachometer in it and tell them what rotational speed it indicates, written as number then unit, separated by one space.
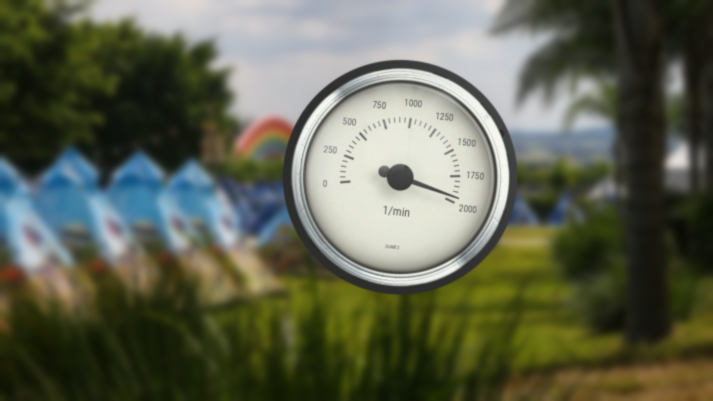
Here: 1950 rpm
